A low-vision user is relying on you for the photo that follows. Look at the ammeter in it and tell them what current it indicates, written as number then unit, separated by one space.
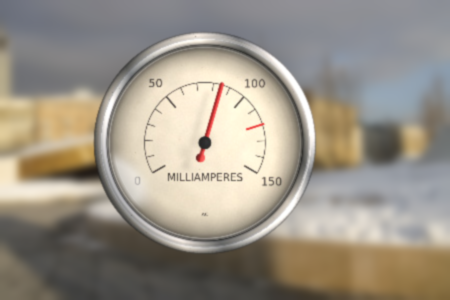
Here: 85 mA
